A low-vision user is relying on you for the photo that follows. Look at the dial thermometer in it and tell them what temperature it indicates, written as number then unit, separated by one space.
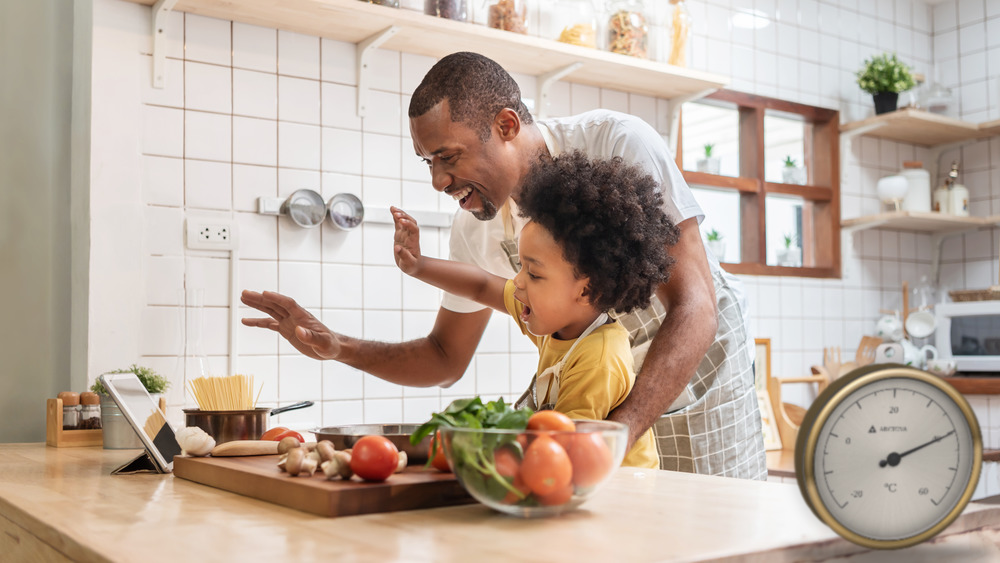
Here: 40 °C
